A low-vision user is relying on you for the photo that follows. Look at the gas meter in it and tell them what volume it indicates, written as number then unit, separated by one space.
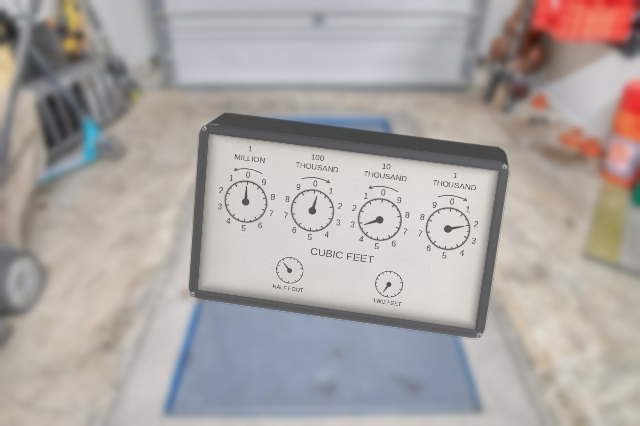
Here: 3200 ft³
